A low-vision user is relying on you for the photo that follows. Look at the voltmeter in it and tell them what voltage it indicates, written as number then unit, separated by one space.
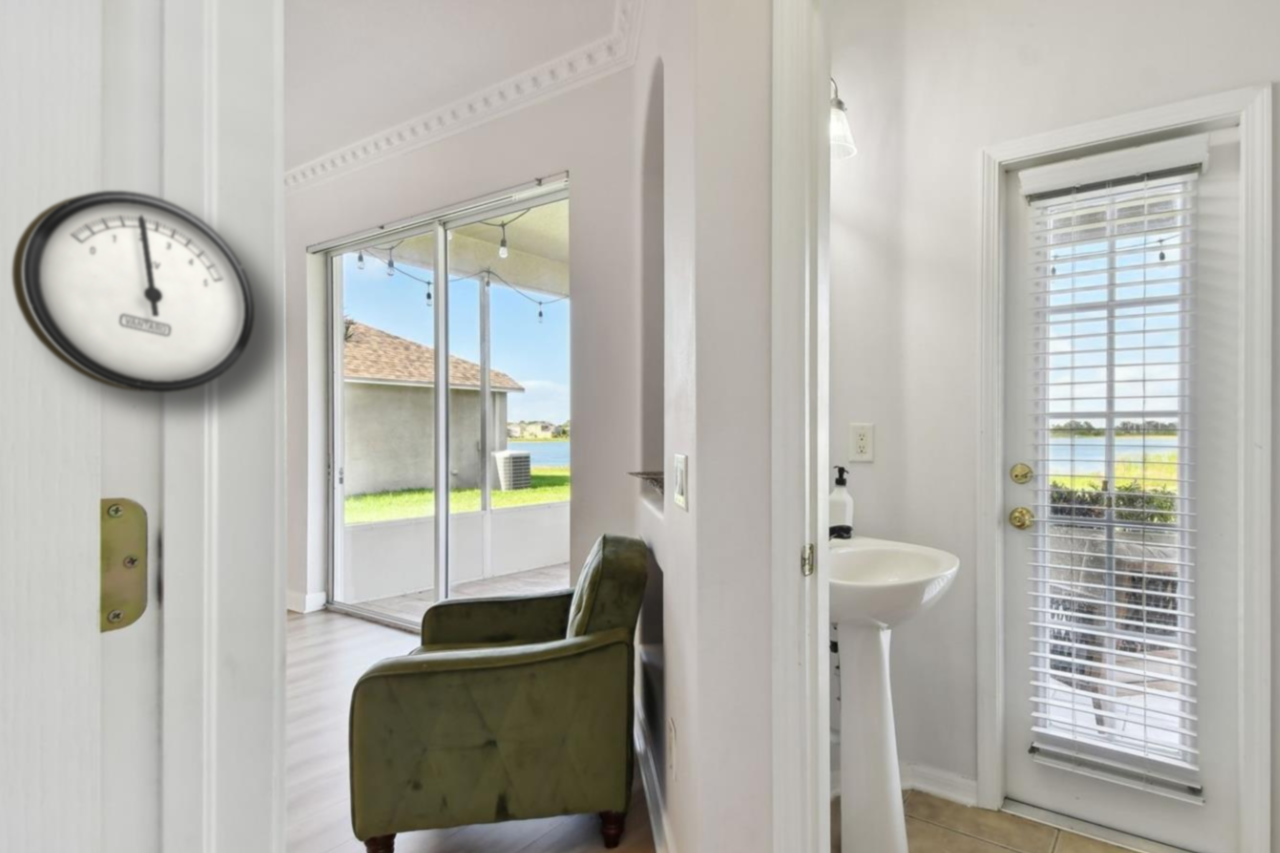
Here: 2 kV
